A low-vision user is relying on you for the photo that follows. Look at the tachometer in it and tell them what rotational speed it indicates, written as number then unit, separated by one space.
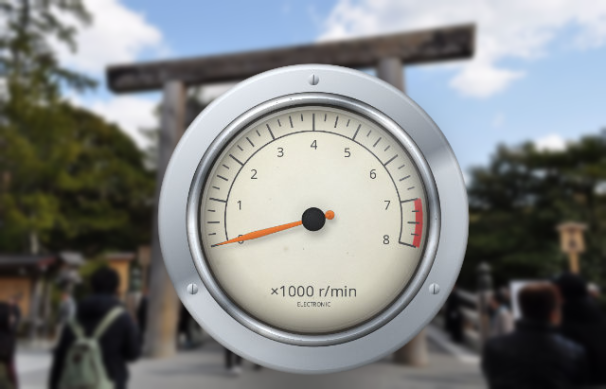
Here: 0 rpm
